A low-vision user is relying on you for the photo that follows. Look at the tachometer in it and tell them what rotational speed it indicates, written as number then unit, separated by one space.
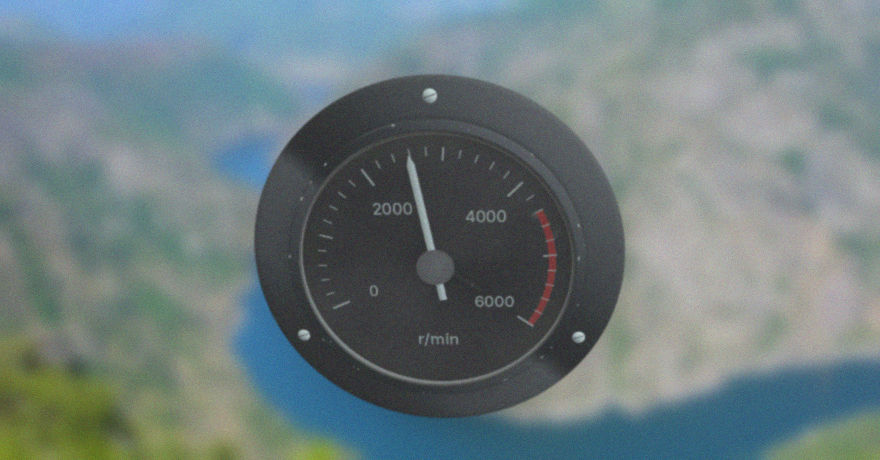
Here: 2600 rpm
